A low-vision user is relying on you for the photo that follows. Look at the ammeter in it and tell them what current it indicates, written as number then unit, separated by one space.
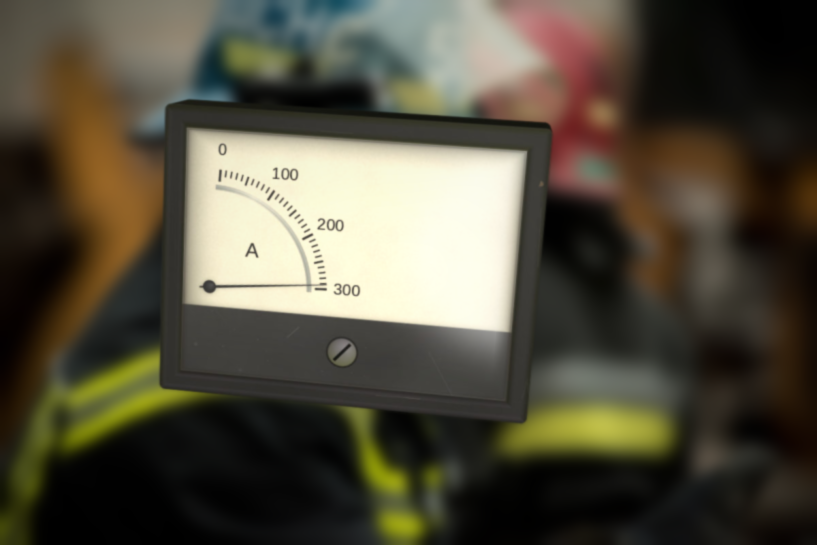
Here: 290 A
